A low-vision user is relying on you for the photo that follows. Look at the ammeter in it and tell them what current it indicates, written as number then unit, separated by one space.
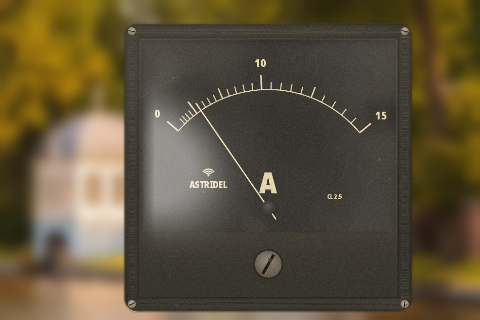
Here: 5.5 A
